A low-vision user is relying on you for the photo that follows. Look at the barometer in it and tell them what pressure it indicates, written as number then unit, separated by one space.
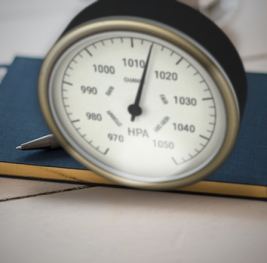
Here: 1014 hPa
